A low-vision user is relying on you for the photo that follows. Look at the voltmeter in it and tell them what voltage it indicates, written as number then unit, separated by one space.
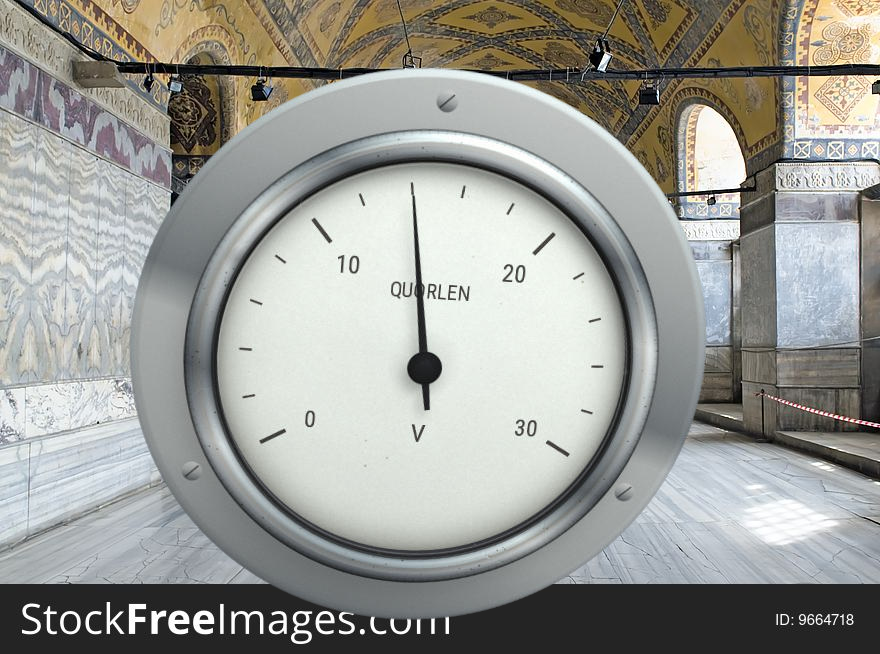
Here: 14 V
